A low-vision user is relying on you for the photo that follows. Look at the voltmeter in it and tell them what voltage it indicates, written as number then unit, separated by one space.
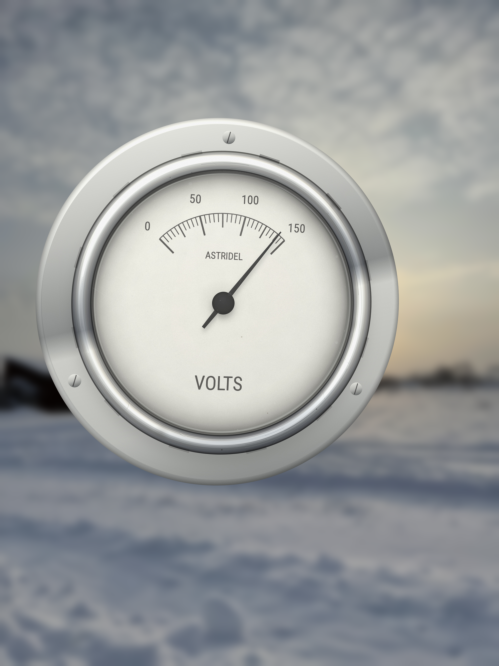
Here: 140 V
